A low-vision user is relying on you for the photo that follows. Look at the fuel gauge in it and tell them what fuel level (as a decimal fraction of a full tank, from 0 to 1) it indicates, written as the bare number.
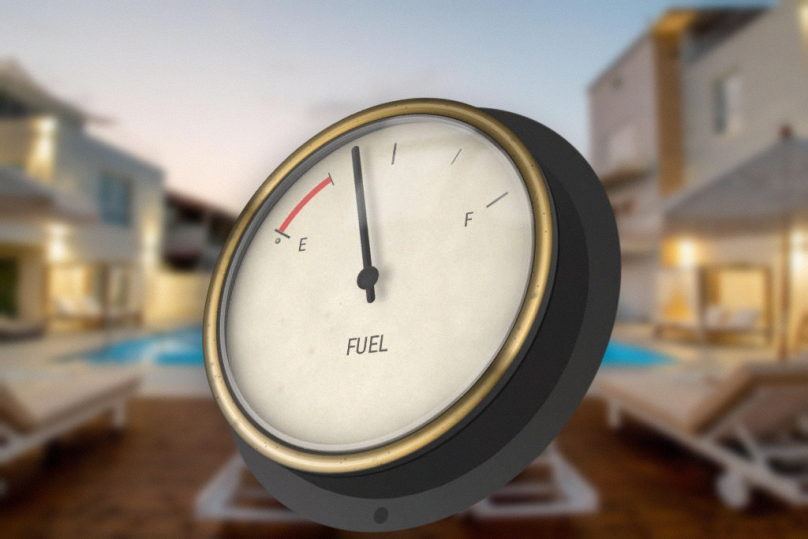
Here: 0.375
